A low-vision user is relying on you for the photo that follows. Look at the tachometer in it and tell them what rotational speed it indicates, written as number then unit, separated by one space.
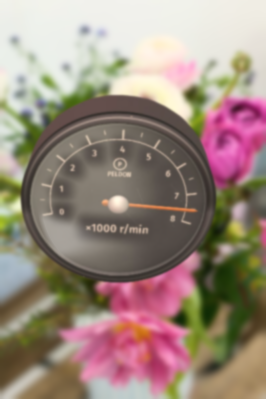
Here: 7500 rpm
